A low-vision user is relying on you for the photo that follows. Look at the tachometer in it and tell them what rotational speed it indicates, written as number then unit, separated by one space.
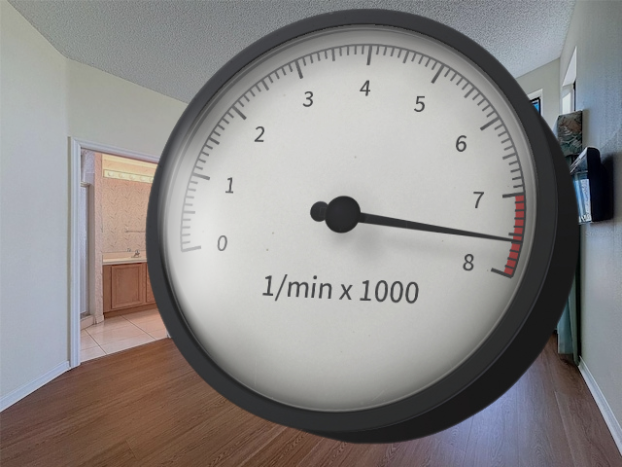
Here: 7600 rpm
